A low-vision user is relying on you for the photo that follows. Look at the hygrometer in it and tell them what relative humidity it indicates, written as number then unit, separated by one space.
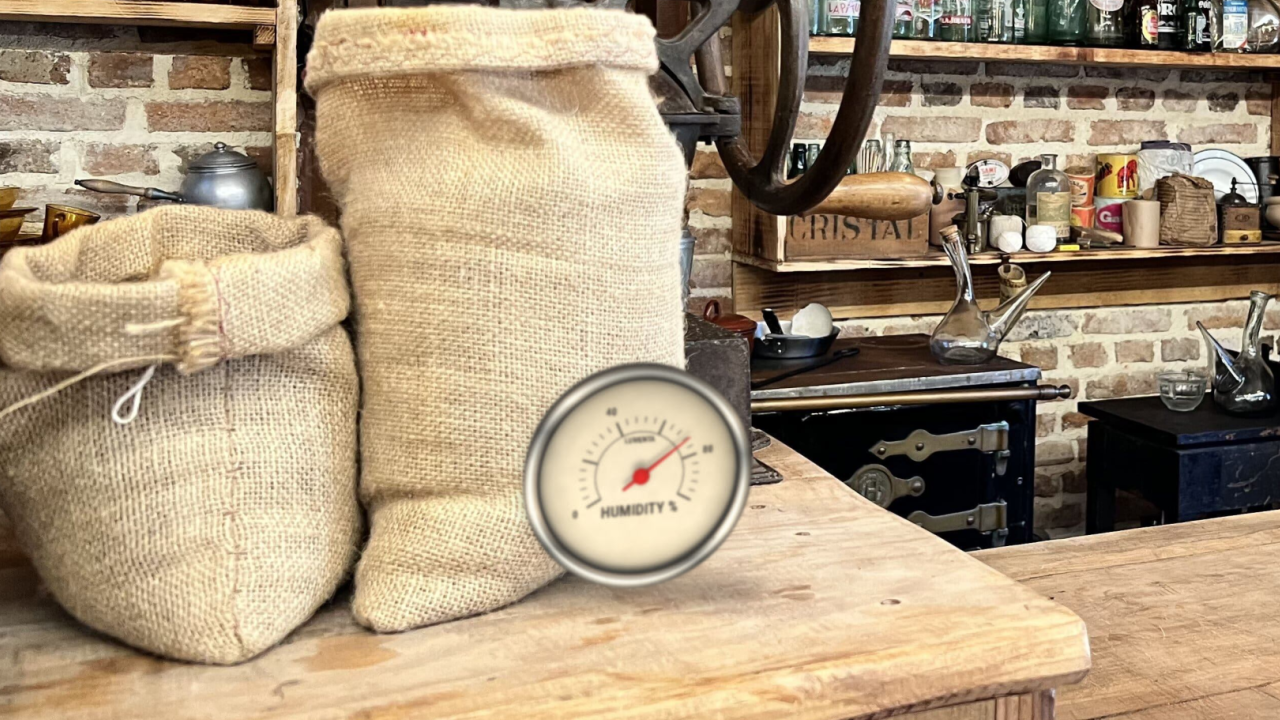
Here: 72 %
